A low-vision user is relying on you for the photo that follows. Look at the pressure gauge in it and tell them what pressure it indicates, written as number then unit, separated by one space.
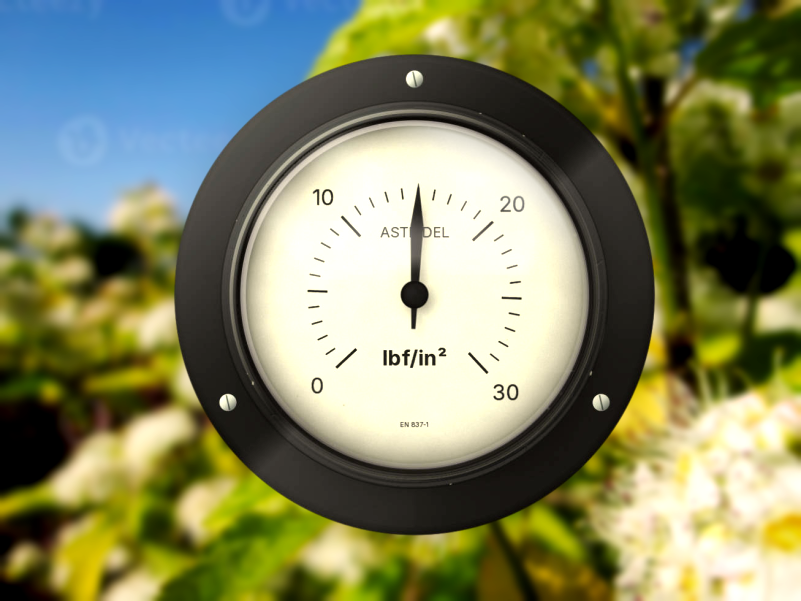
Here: 15 psi
